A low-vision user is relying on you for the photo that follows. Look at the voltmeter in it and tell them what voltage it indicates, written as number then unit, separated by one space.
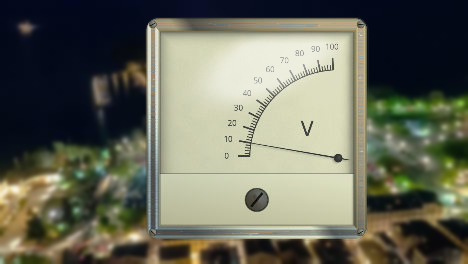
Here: 10 V
